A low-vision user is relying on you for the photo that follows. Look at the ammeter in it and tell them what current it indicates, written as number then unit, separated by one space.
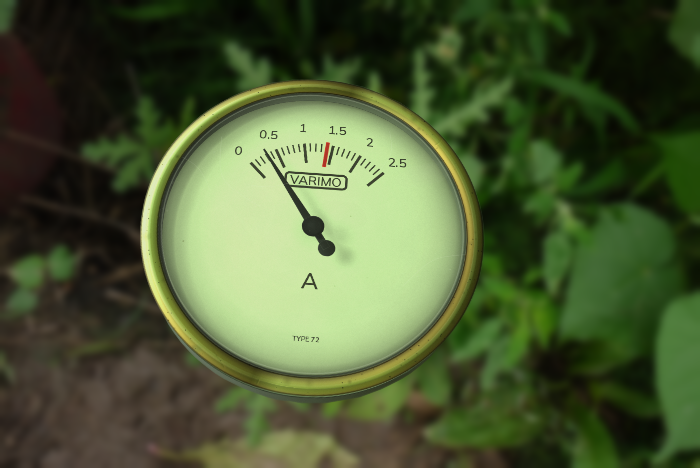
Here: 0.3 A
